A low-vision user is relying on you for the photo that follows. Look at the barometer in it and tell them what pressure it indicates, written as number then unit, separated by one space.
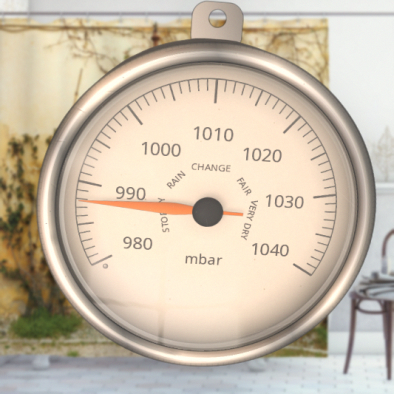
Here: 988 mbar
